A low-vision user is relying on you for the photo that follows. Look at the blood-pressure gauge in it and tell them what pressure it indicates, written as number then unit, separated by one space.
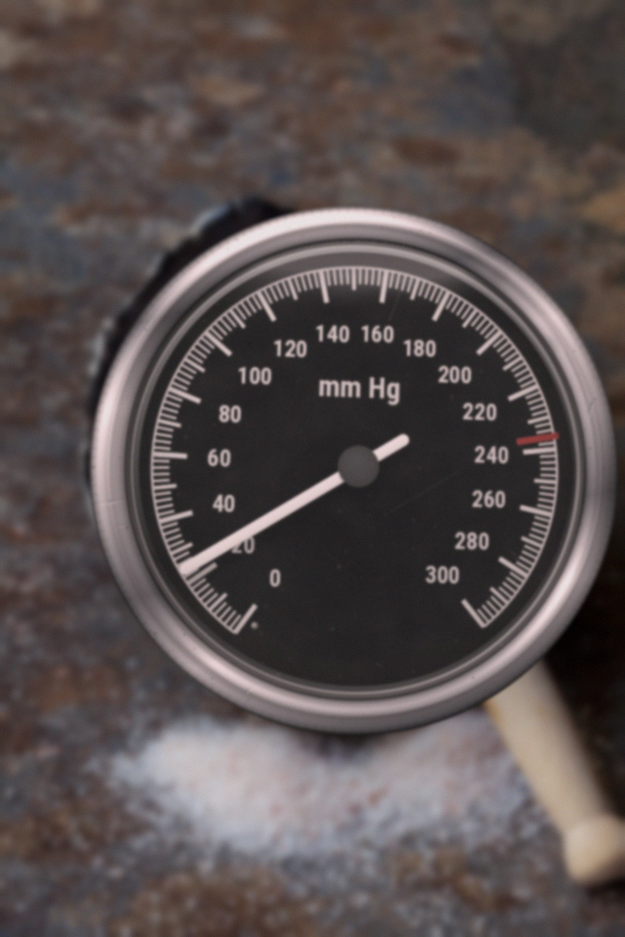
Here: 24 mmHg
